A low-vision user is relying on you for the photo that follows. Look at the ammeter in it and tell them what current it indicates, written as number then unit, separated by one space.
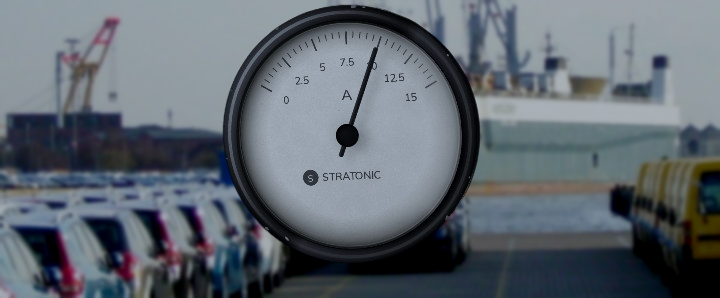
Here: 10 A
